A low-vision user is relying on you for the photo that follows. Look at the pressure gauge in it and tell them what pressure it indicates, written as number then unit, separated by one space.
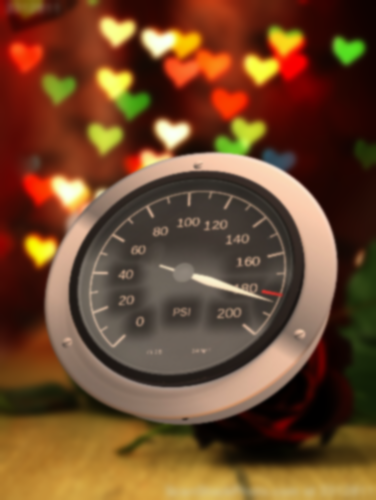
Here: 185 psi
